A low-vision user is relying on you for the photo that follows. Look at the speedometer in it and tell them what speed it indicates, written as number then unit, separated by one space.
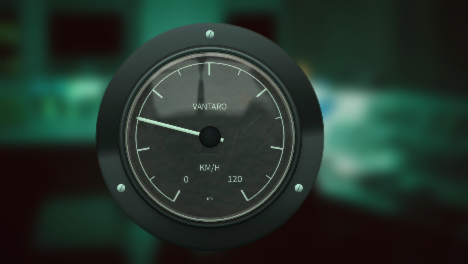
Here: 30 km/h
